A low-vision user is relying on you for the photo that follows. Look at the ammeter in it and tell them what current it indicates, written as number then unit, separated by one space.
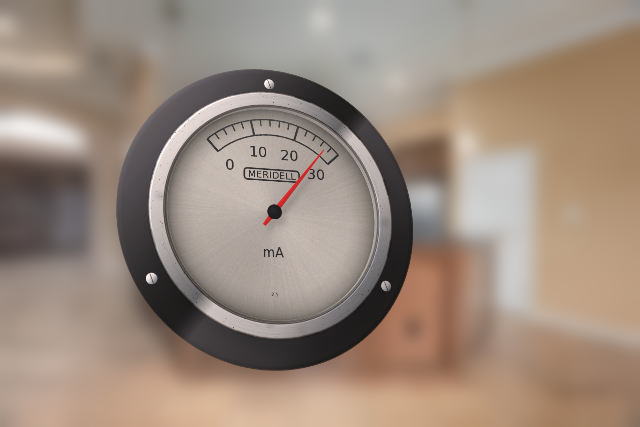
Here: 27 mA
